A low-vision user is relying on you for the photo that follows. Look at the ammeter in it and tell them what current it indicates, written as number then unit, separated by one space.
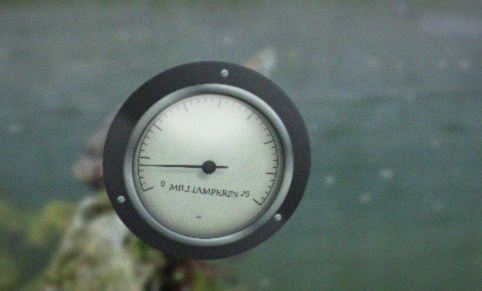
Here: 2 mA
